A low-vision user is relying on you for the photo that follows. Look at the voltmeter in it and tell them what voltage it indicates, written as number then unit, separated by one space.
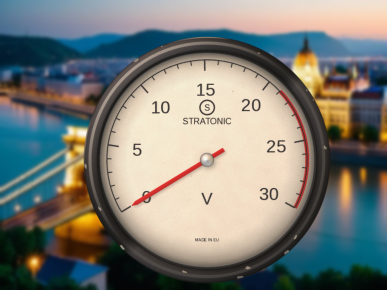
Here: 0 V
